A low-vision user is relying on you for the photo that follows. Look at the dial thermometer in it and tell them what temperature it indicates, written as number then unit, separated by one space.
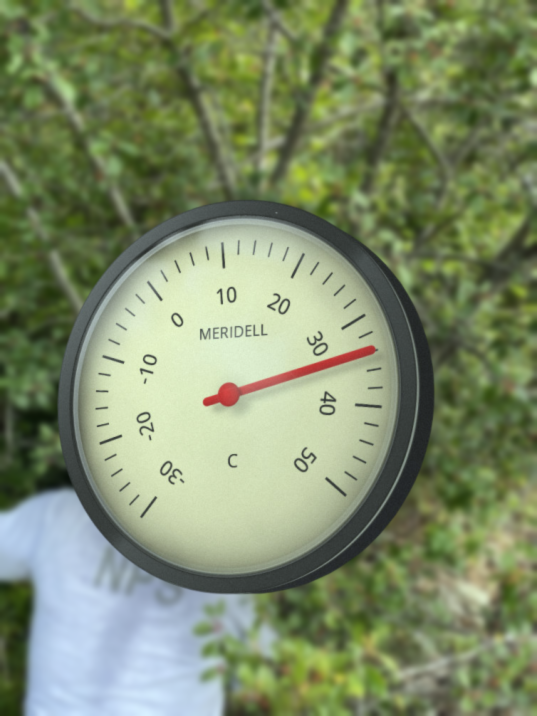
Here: 34 °C
